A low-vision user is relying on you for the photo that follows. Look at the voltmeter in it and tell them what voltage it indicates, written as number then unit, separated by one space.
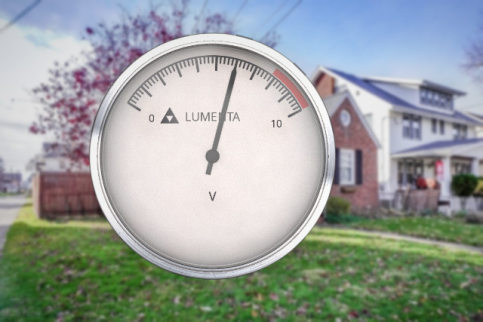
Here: 6 V
